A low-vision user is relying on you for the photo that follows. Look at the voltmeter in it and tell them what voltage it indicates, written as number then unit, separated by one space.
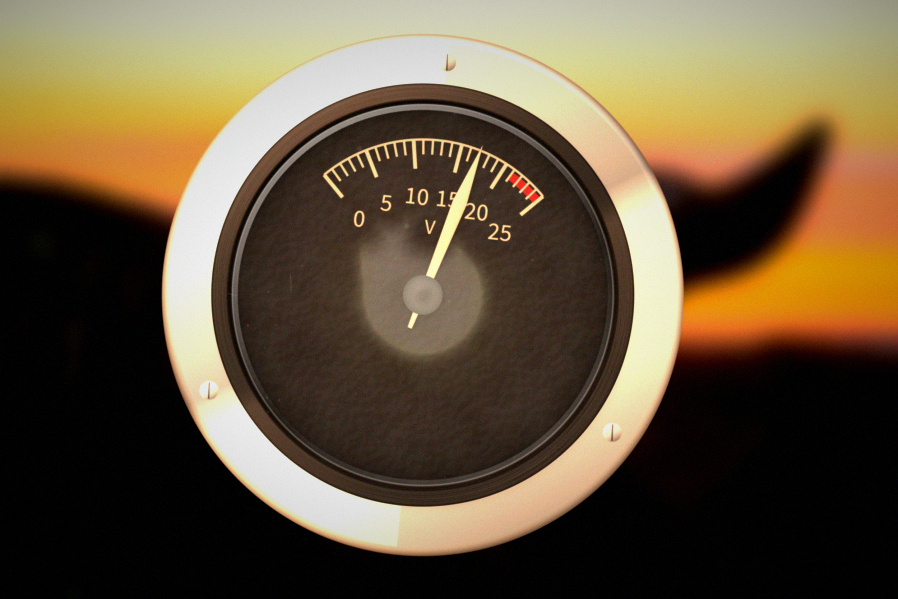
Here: 17 V
